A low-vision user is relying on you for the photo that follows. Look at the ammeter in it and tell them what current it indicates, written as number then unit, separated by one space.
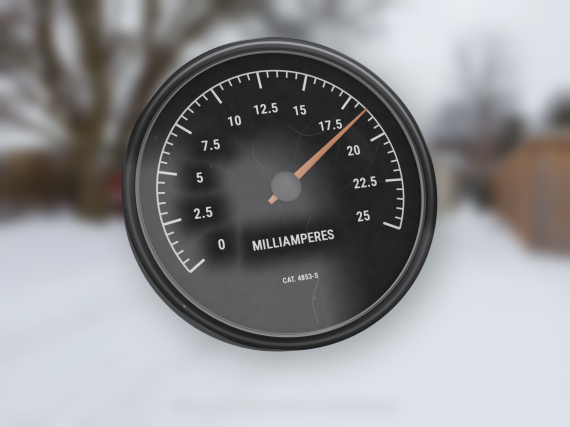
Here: 18.5 mA
